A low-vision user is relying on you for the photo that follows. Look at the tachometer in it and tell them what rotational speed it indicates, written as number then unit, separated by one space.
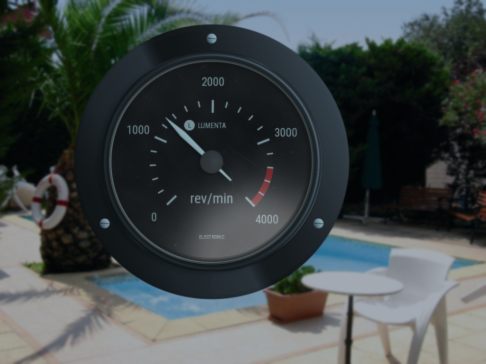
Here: 1300 rpm
